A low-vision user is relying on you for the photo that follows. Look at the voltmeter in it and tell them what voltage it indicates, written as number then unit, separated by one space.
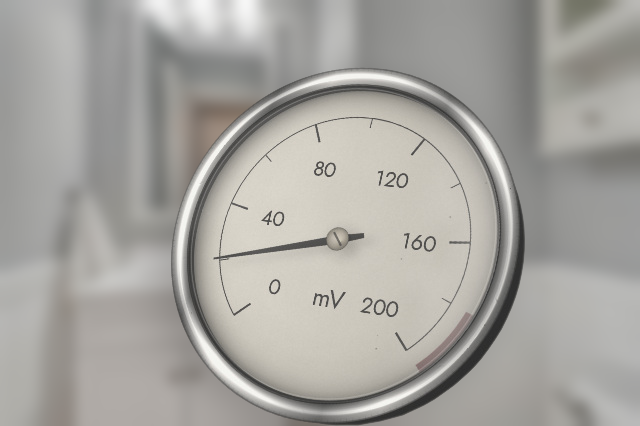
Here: 20 mV
